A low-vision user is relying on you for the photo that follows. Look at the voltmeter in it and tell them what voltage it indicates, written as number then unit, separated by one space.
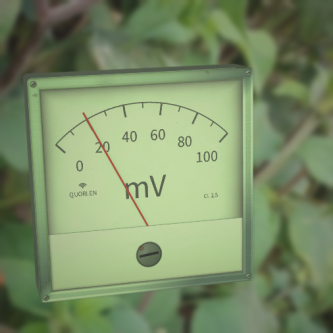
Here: 20 mV
